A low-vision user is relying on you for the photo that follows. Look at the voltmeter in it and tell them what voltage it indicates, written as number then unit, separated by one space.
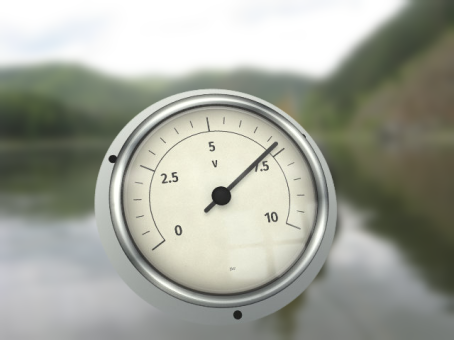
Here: 7.25 V
